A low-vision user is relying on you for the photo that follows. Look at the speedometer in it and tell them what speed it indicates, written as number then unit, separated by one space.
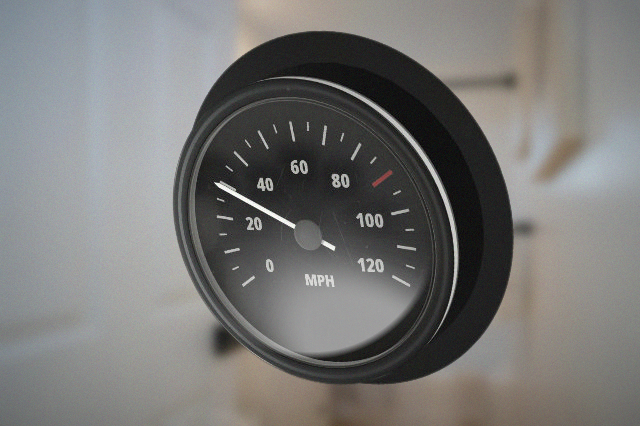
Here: 30 mph
